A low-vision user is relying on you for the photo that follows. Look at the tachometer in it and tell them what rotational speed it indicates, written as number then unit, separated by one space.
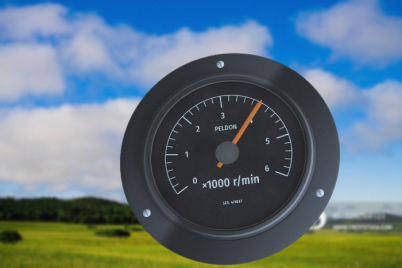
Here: 4000 rpm
